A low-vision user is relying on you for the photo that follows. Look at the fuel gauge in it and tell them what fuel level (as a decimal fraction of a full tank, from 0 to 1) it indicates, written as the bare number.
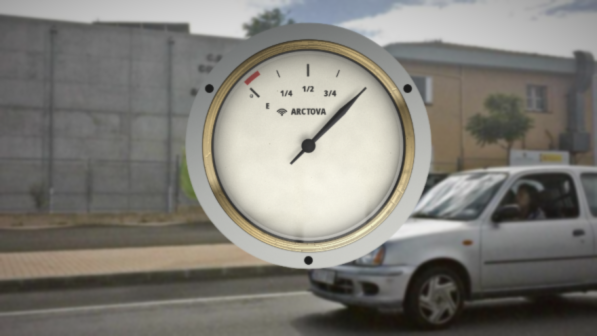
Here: 1
